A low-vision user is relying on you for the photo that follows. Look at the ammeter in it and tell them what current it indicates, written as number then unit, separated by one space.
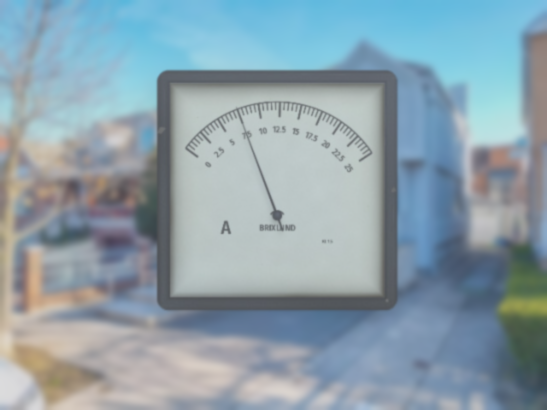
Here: 7.5 A
